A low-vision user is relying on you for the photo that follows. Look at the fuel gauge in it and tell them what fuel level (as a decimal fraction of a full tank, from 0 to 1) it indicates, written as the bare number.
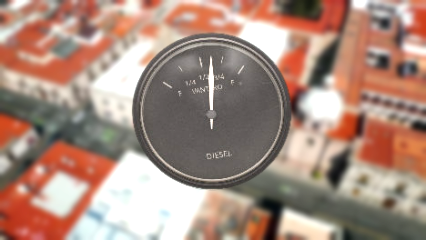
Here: 0.625
